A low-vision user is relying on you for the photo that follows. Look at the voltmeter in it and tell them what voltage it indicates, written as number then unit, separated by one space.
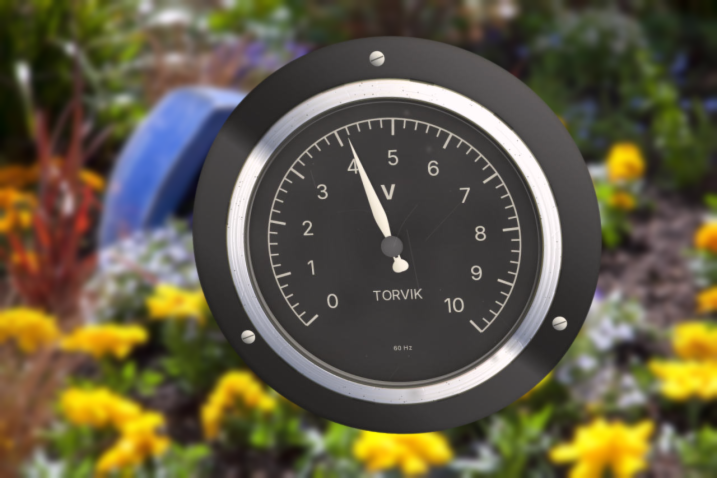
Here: 4.2 V
